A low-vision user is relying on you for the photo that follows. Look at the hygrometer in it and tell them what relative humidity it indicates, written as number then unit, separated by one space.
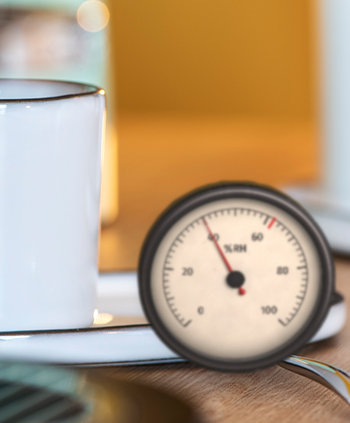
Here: 40 %
